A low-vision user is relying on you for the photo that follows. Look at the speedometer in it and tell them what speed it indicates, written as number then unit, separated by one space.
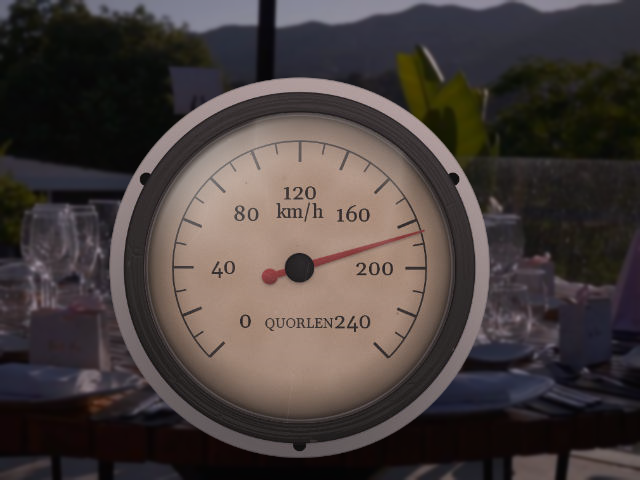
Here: 185 km/h
